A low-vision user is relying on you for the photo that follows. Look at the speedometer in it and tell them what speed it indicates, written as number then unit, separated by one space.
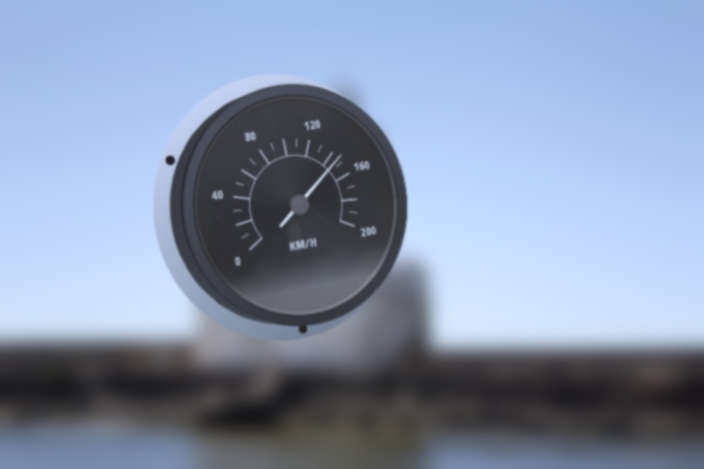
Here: 145 km/h
